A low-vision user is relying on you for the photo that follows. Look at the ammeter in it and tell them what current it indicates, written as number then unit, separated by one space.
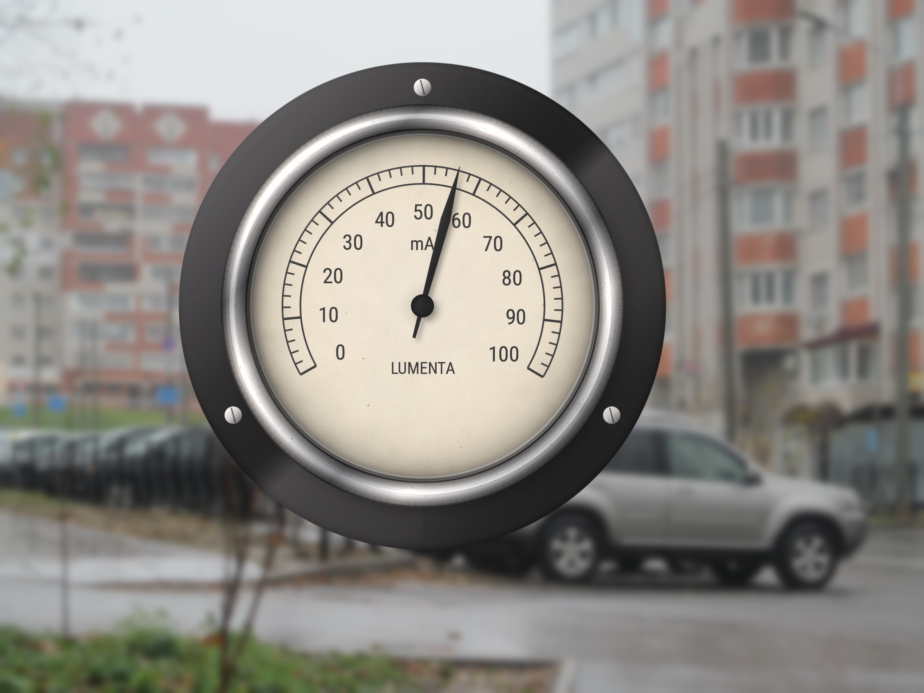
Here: 56 mA
